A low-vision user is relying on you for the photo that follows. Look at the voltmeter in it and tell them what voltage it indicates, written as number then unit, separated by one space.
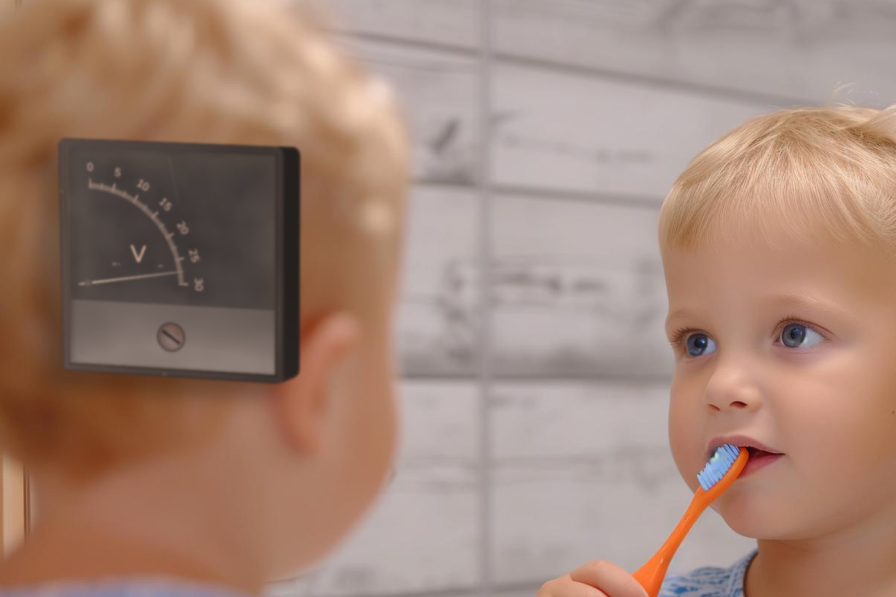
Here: 27.5 V
